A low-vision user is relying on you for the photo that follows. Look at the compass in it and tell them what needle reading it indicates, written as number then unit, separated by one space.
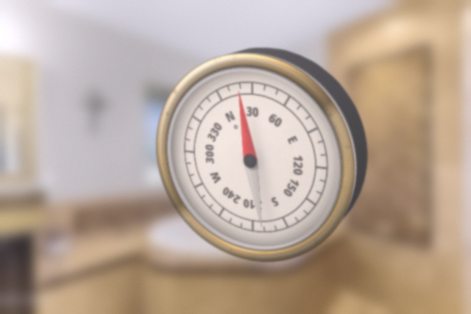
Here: 20 °
